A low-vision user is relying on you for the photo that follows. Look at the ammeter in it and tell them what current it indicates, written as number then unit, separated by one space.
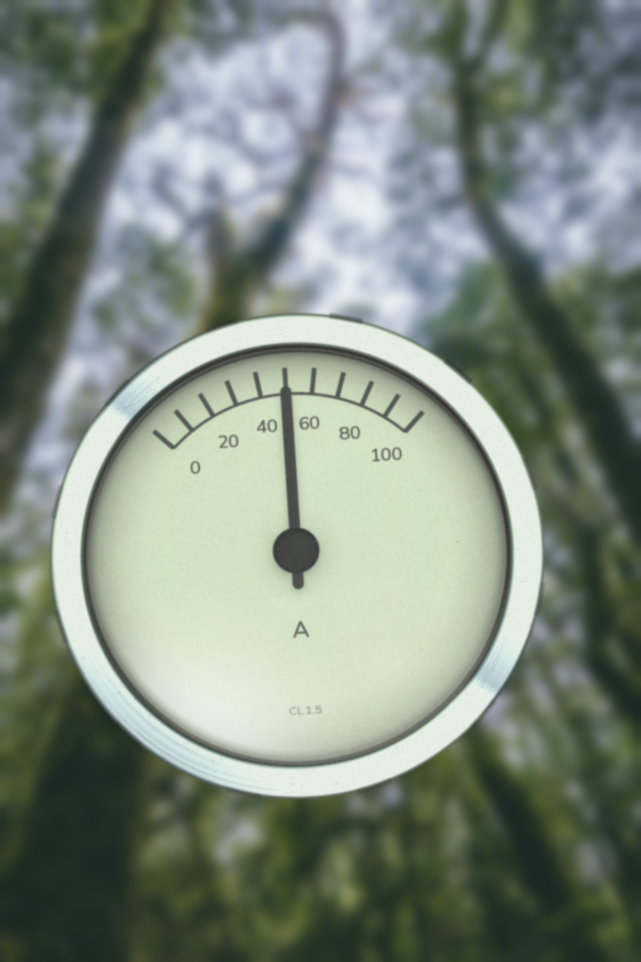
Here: 50 A
